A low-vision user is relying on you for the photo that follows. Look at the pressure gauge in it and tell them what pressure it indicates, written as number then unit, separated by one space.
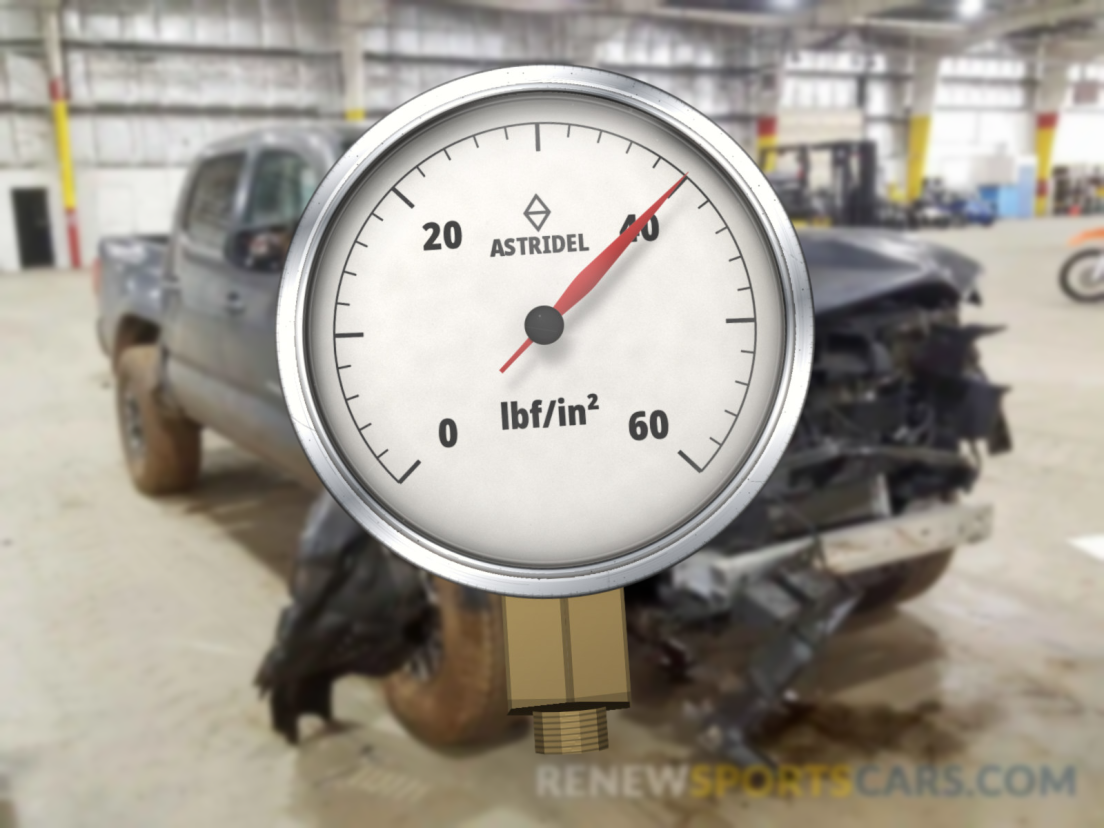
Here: 40 psi
